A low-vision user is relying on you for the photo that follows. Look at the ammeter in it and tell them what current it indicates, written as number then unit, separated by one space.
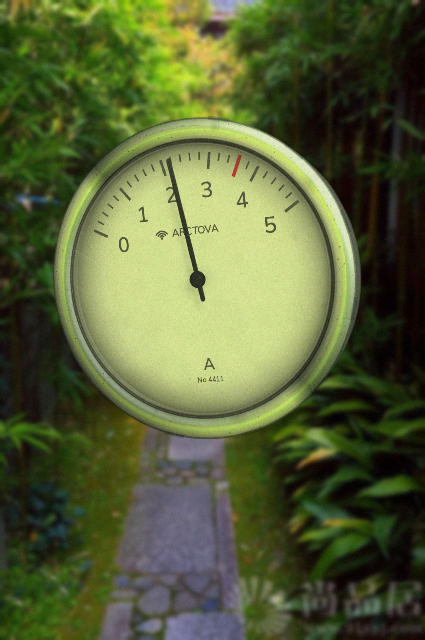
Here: 2.2 A
